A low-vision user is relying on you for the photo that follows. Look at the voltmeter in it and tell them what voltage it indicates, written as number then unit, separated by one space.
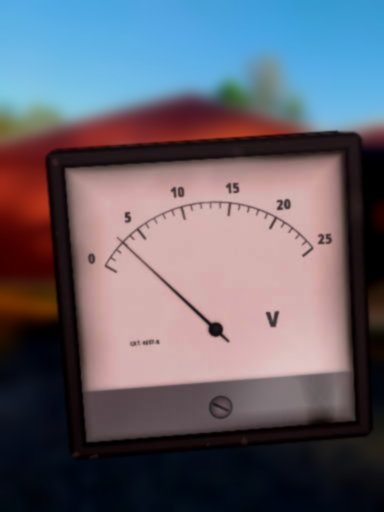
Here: 3 V
